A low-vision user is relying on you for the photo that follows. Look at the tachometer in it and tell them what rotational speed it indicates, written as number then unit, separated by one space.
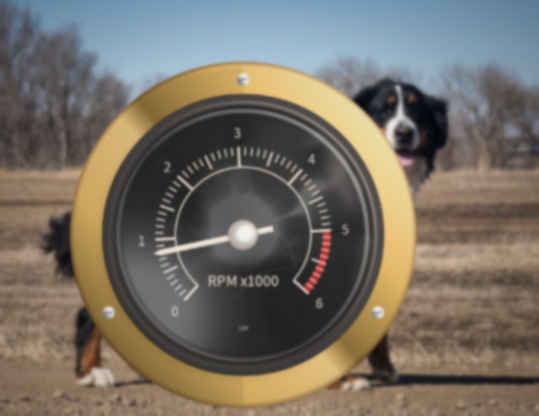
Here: 800 rpm
